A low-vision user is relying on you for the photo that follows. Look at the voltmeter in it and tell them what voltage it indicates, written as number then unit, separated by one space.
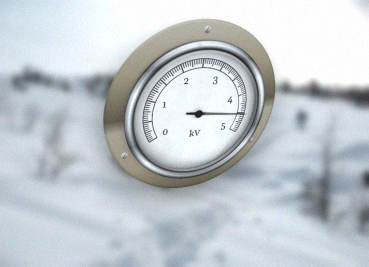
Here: 4.5 kV
